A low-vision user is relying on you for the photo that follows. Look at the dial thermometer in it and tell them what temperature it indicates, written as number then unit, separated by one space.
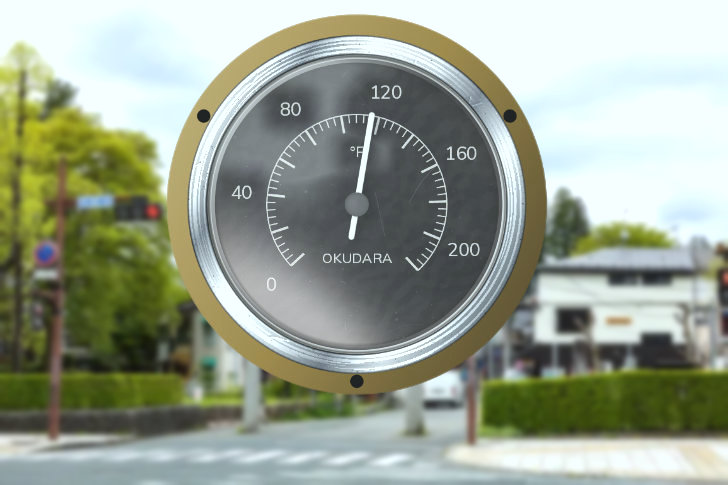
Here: 116 °F
